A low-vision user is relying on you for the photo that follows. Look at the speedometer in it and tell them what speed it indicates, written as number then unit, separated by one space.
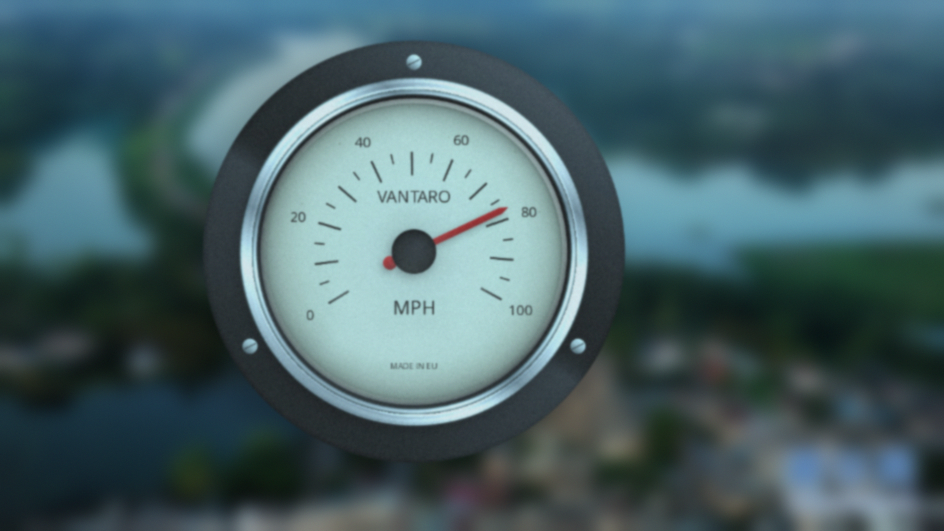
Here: 77.5 mph
